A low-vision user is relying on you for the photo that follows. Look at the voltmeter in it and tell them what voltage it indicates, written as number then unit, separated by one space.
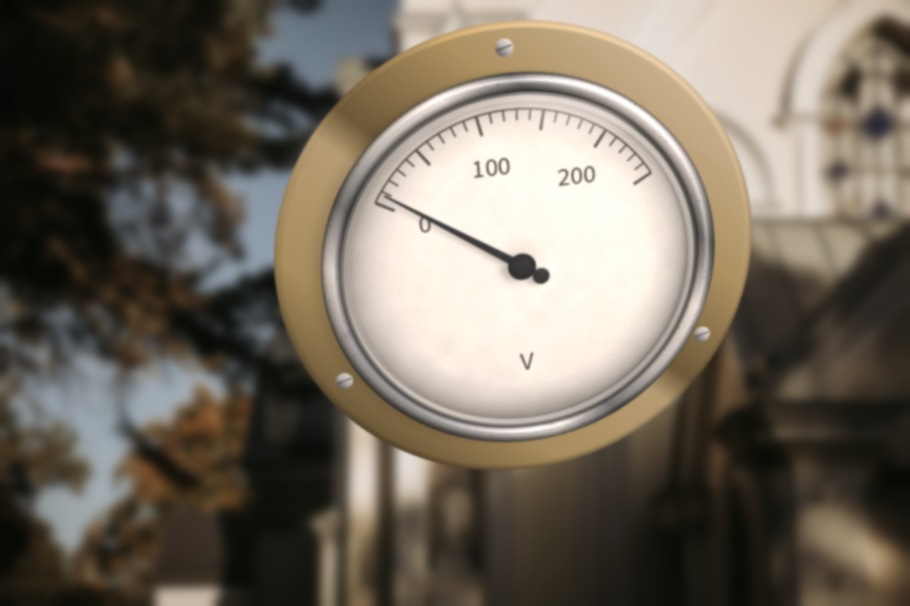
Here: 10 V
